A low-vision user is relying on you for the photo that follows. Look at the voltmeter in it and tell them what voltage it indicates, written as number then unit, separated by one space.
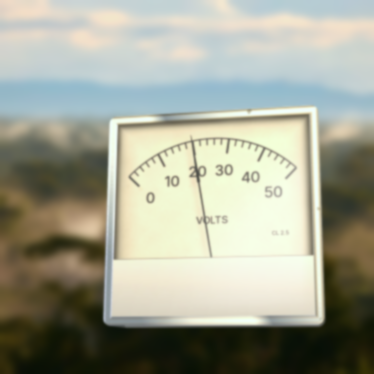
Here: 20 V
